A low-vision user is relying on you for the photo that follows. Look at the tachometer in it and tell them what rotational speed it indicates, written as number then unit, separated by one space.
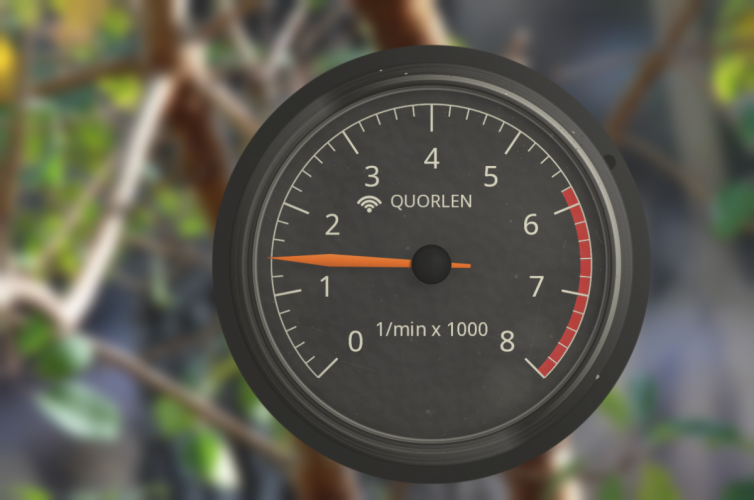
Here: 1400 rpm
